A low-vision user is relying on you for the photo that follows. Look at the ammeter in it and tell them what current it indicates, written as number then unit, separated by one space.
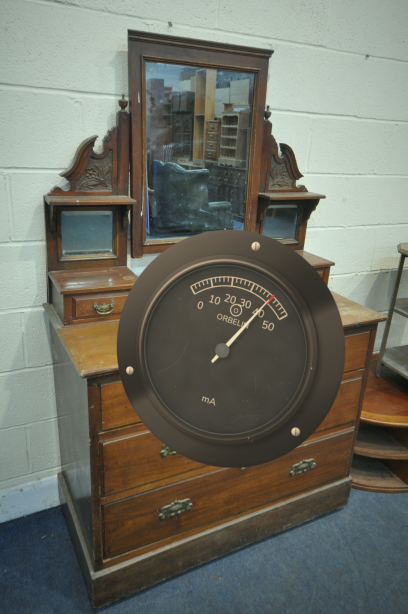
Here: 40 mA
